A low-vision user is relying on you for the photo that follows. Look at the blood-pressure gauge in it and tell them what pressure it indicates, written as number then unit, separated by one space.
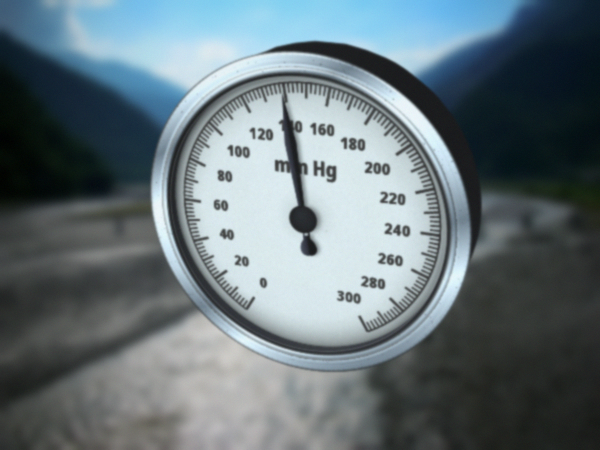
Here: 140 mmHg
